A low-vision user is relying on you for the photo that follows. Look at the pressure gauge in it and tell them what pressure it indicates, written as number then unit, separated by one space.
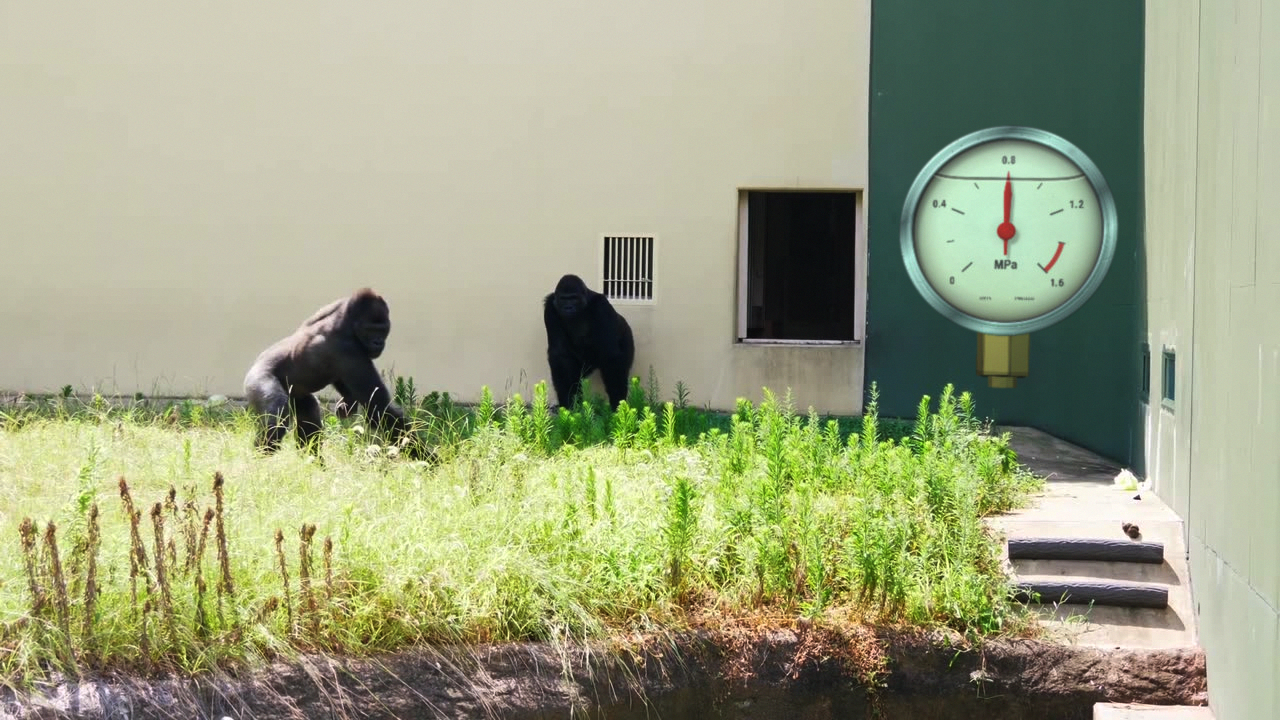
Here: 0.8 MPa
